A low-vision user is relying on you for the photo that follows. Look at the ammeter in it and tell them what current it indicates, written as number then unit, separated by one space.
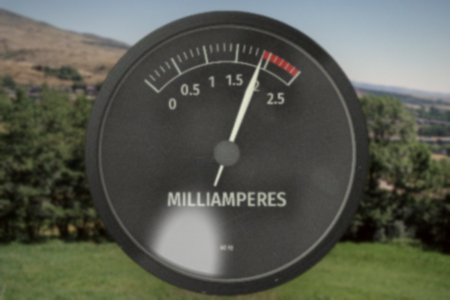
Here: 1.9 mA
